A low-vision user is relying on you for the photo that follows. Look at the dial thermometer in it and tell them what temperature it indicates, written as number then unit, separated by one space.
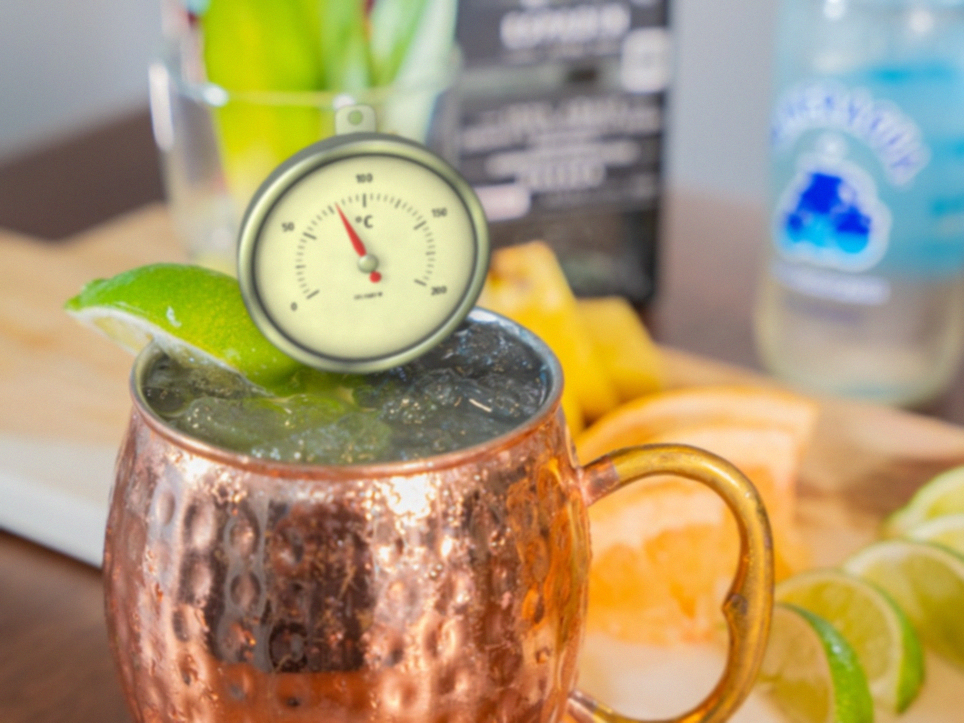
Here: 80 °C
